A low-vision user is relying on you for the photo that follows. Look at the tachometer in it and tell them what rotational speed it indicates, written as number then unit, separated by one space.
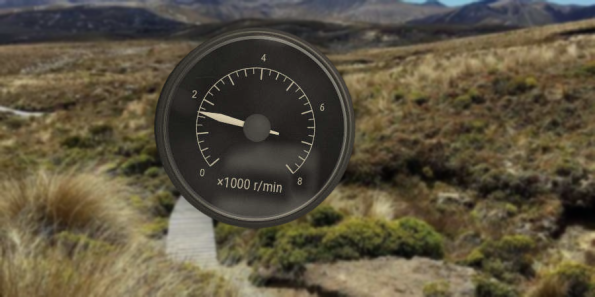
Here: 1625 rpm
